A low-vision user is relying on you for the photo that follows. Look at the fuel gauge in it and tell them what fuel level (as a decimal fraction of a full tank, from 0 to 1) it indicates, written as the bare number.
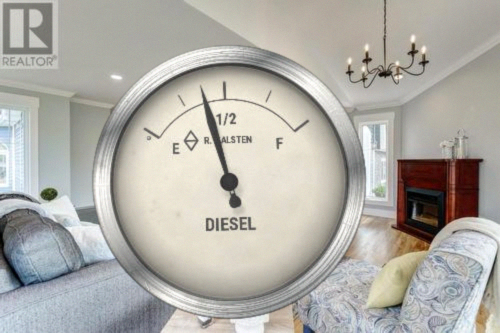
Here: 0.375
